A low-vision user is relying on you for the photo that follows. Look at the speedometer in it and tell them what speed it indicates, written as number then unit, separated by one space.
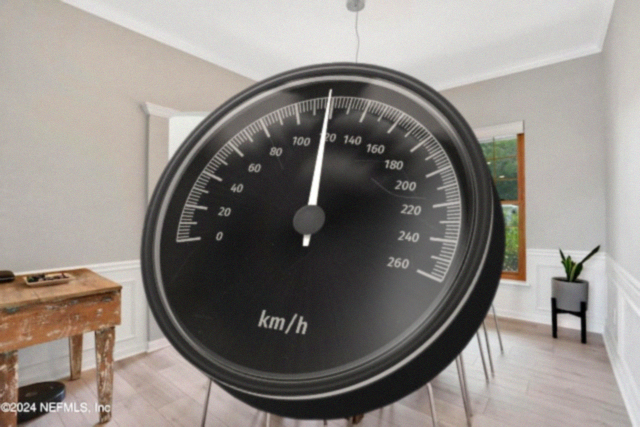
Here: 120 km/h
